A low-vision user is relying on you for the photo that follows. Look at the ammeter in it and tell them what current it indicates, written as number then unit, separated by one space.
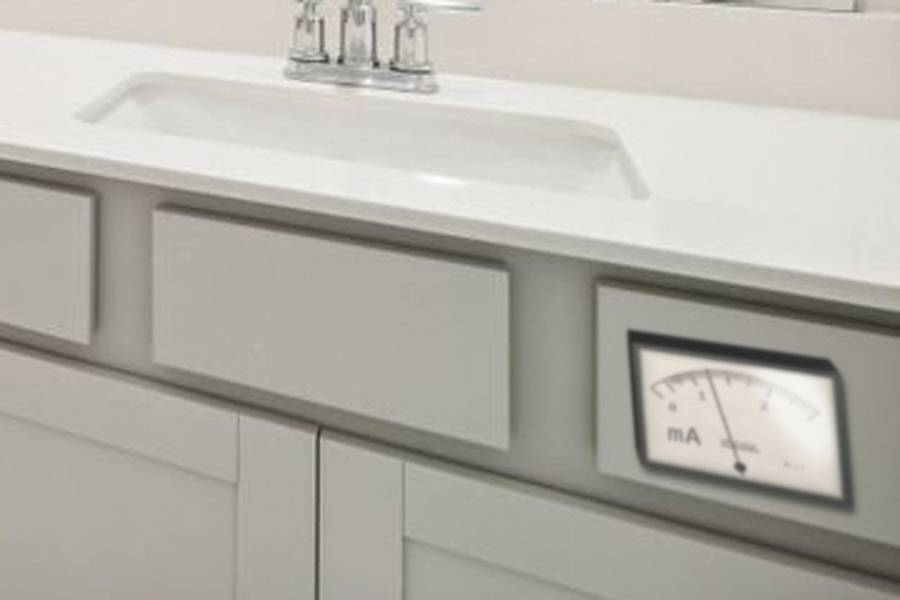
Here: 1.25 mA
